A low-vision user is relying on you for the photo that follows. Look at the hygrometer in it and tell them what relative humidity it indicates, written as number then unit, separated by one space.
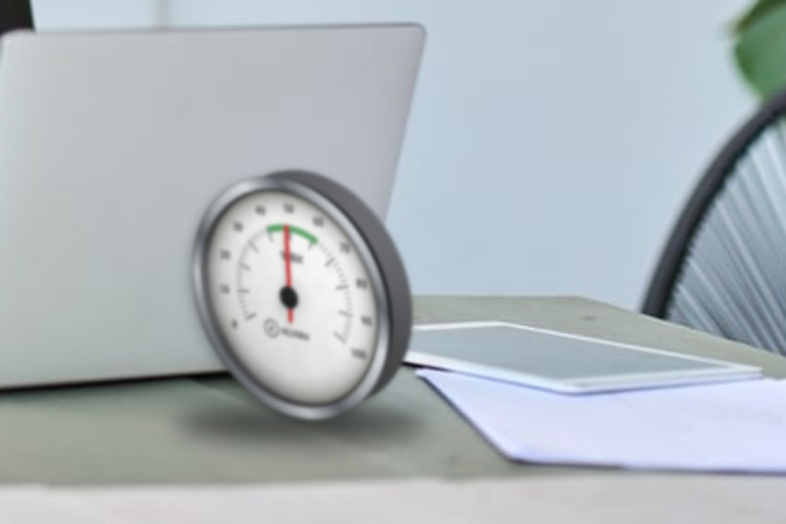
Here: 50 %
